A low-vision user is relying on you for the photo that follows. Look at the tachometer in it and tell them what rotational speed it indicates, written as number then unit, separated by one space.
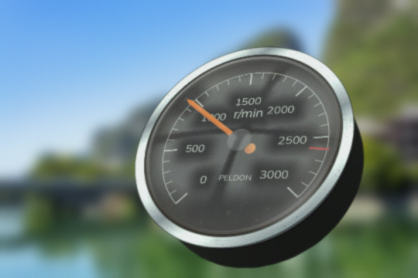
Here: 950 rpm
